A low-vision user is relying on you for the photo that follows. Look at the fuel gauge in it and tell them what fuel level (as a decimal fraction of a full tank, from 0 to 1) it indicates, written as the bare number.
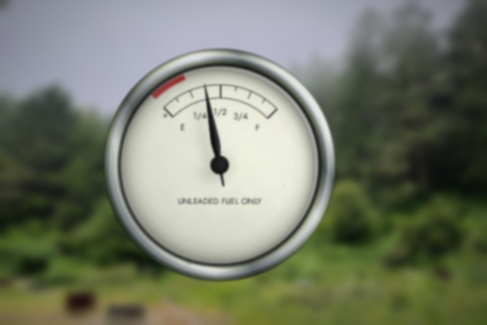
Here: 0.375
